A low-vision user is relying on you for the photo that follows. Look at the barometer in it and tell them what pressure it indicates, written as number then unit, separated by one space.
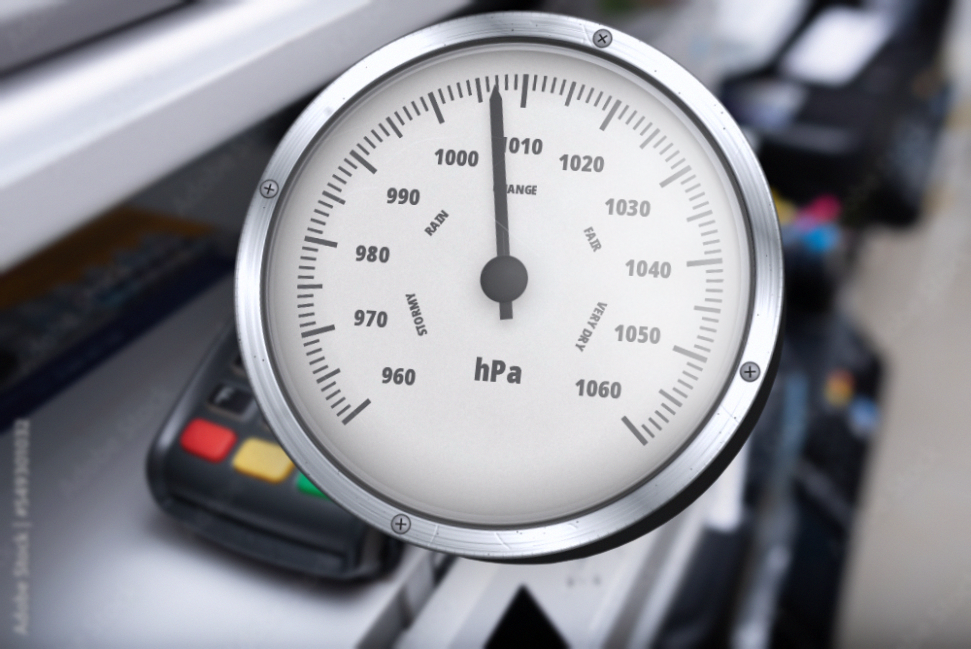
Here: 1007 hPa
